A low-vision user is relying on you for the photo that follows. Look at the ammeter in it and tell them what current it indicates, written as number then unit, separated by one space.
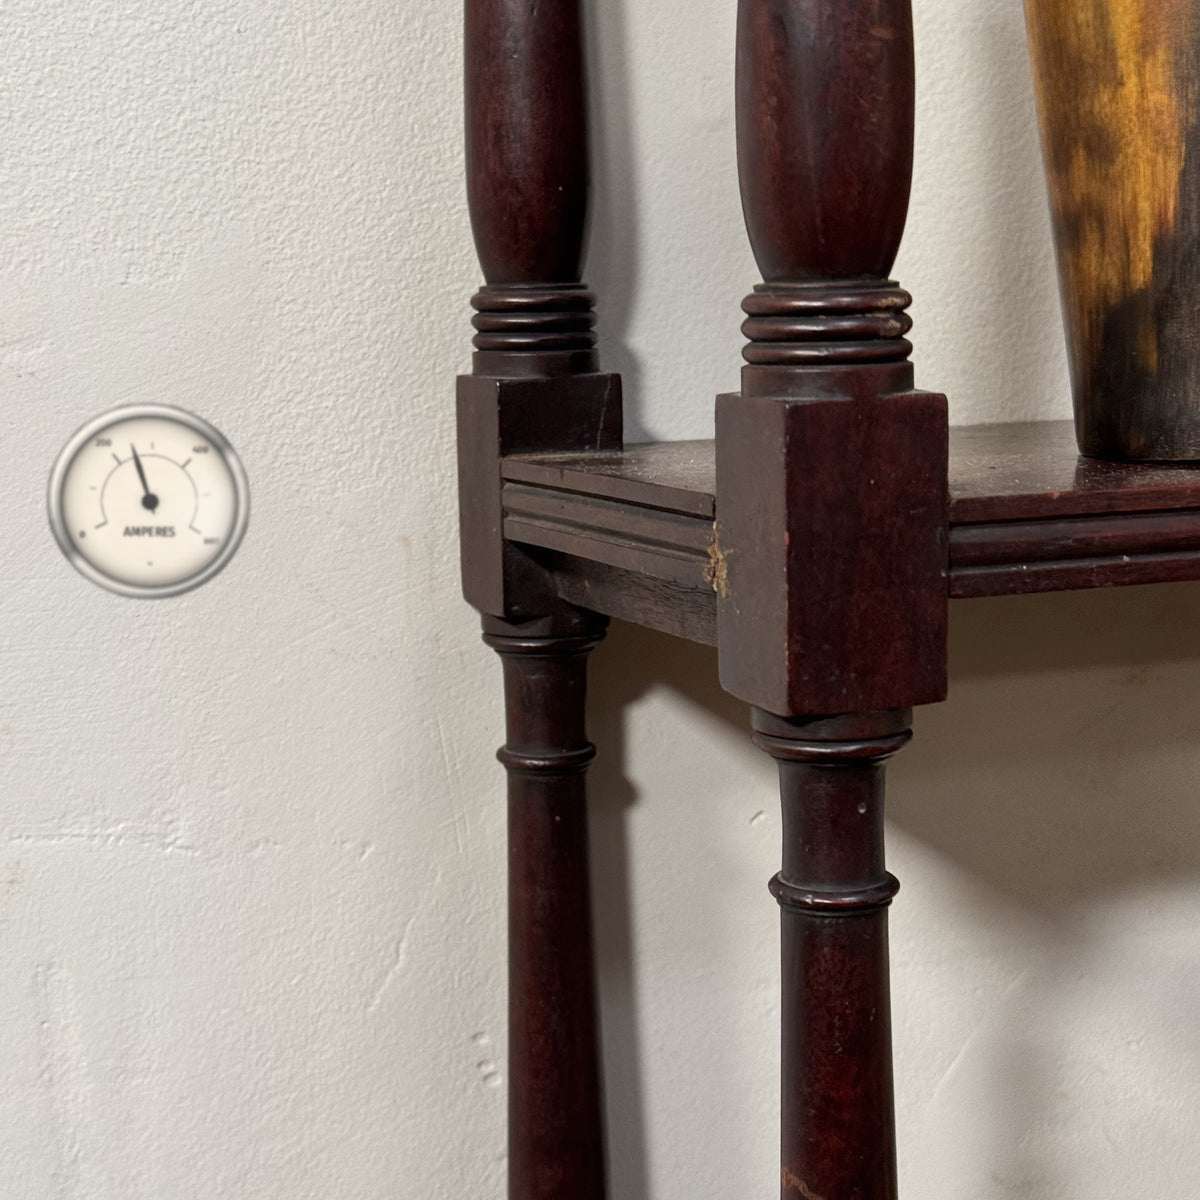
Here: 250 A
